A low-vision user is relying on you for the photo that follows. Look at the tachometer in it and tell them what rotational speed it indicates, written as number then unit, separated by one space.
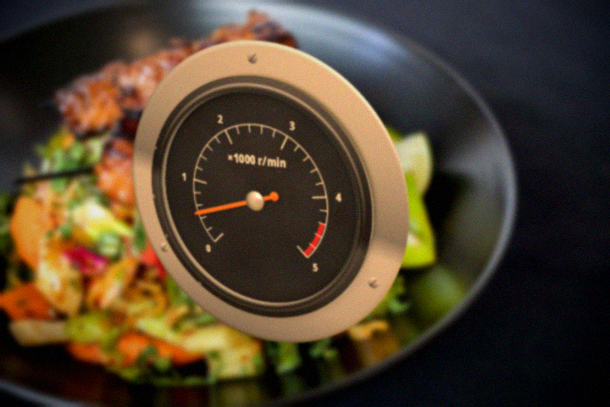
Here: 500 rpm
